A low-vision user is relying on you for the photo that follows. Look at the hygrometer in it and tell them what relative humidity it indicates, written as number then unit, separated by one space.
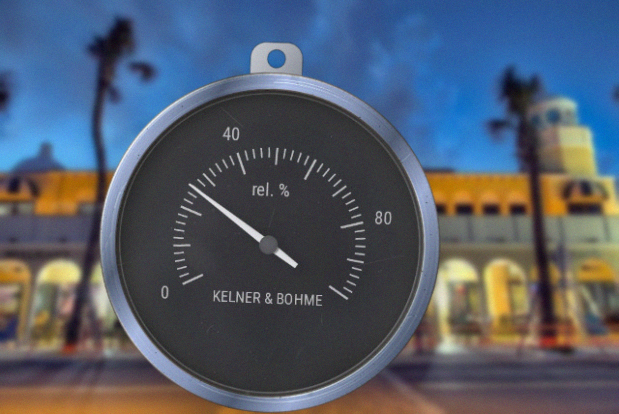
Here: 26 %
